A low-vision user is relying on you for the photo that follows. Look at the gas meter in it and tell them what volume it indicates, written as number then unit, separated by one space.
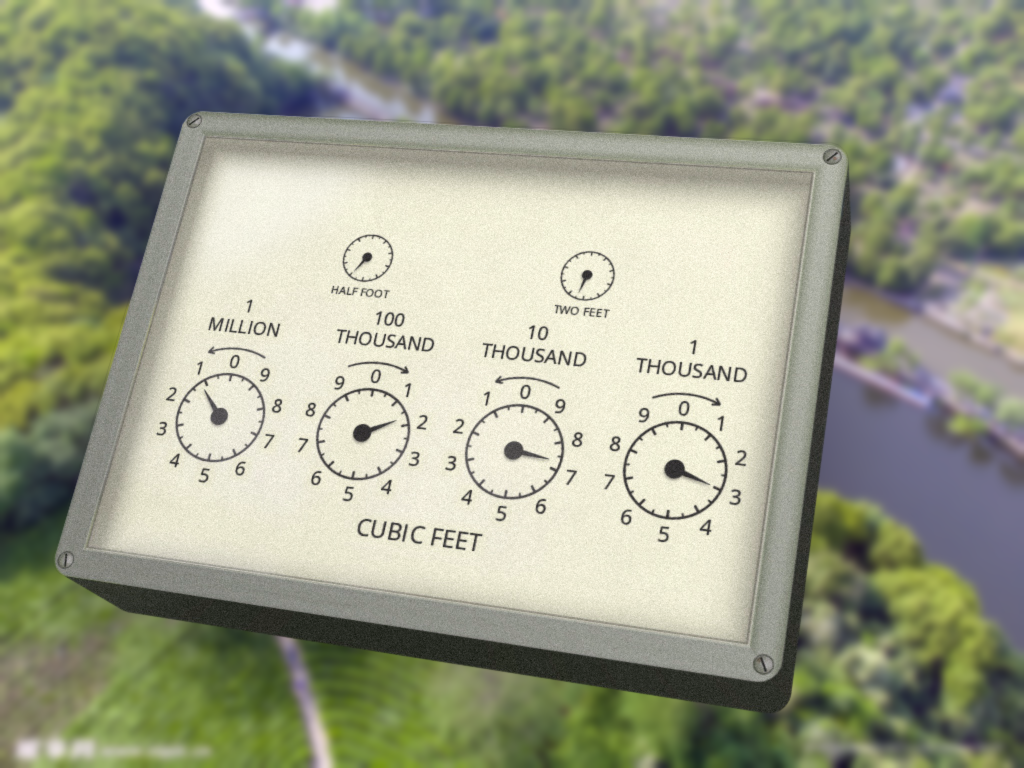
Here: 117300 ft³
